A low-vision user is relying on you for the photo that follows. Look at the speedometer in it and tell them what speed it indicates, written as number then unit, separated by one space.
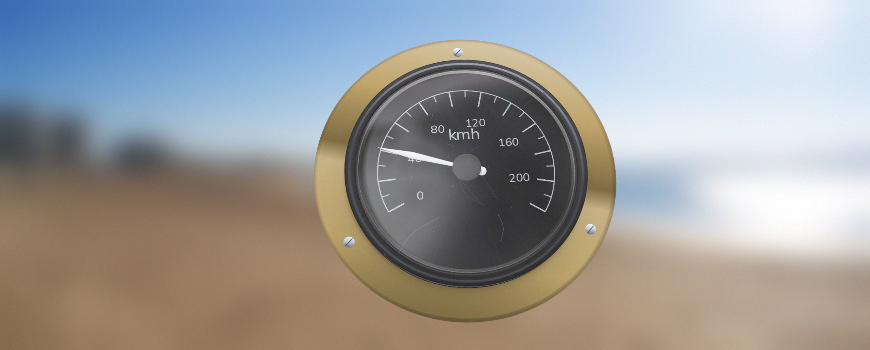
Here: 40 km/h
